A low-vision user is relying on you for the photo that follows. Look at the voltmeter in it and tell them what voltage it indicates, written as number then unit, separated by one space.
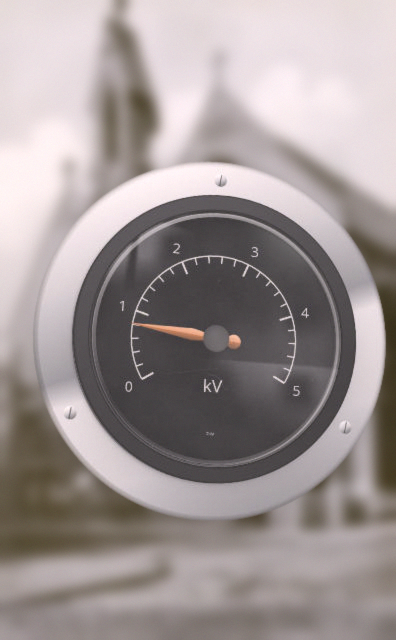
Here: 0.8 kV
